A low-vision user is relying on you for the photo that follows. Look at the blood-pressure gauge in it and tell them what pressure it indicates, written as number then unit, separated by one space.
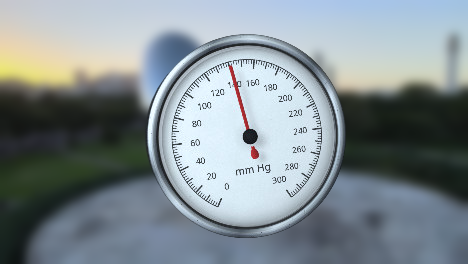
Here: 140 mmHg
